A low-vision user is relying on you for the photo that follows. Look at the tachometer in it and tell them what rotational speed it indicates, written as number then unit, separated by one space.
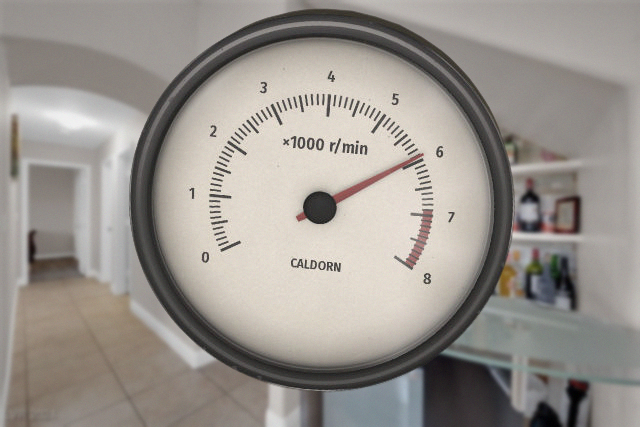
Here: 5900 rpm
